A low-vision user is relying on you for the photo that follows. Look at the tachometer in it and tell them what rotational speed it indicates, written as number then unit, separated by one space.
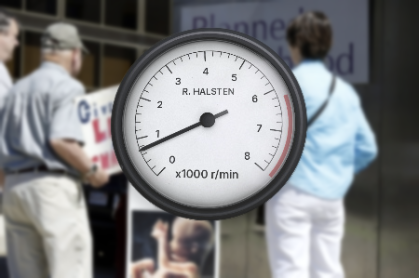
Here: 700 rpm
